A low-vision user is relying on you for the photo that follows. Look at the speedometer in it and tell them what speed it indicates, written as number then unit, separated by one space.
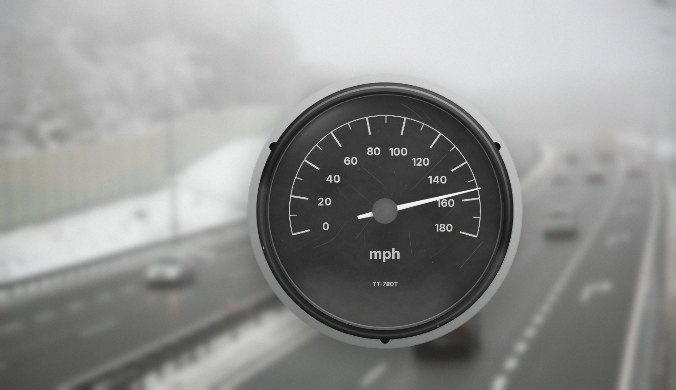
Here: 155 mph
